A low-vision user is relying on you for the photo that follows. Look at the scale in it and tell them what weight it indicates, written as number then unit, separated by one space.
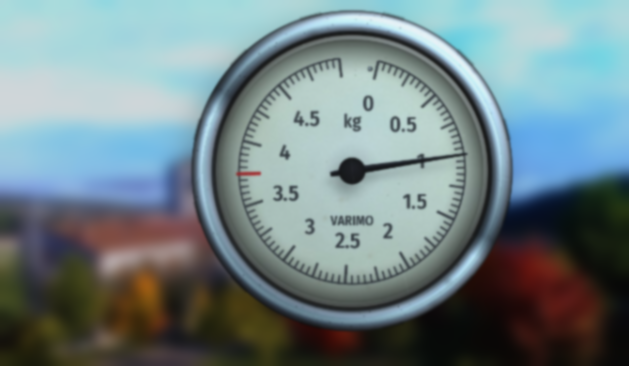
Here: 1 kg
